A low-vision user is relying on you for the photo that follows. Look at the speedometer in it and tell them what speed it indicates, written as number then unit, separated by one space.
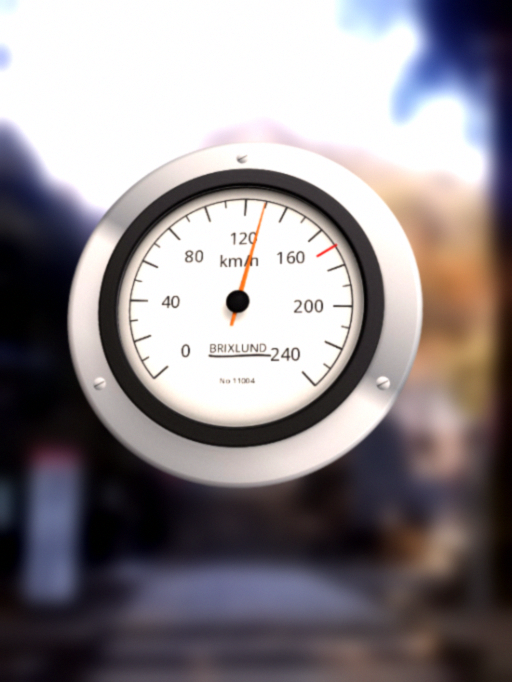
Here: 130 km/h
